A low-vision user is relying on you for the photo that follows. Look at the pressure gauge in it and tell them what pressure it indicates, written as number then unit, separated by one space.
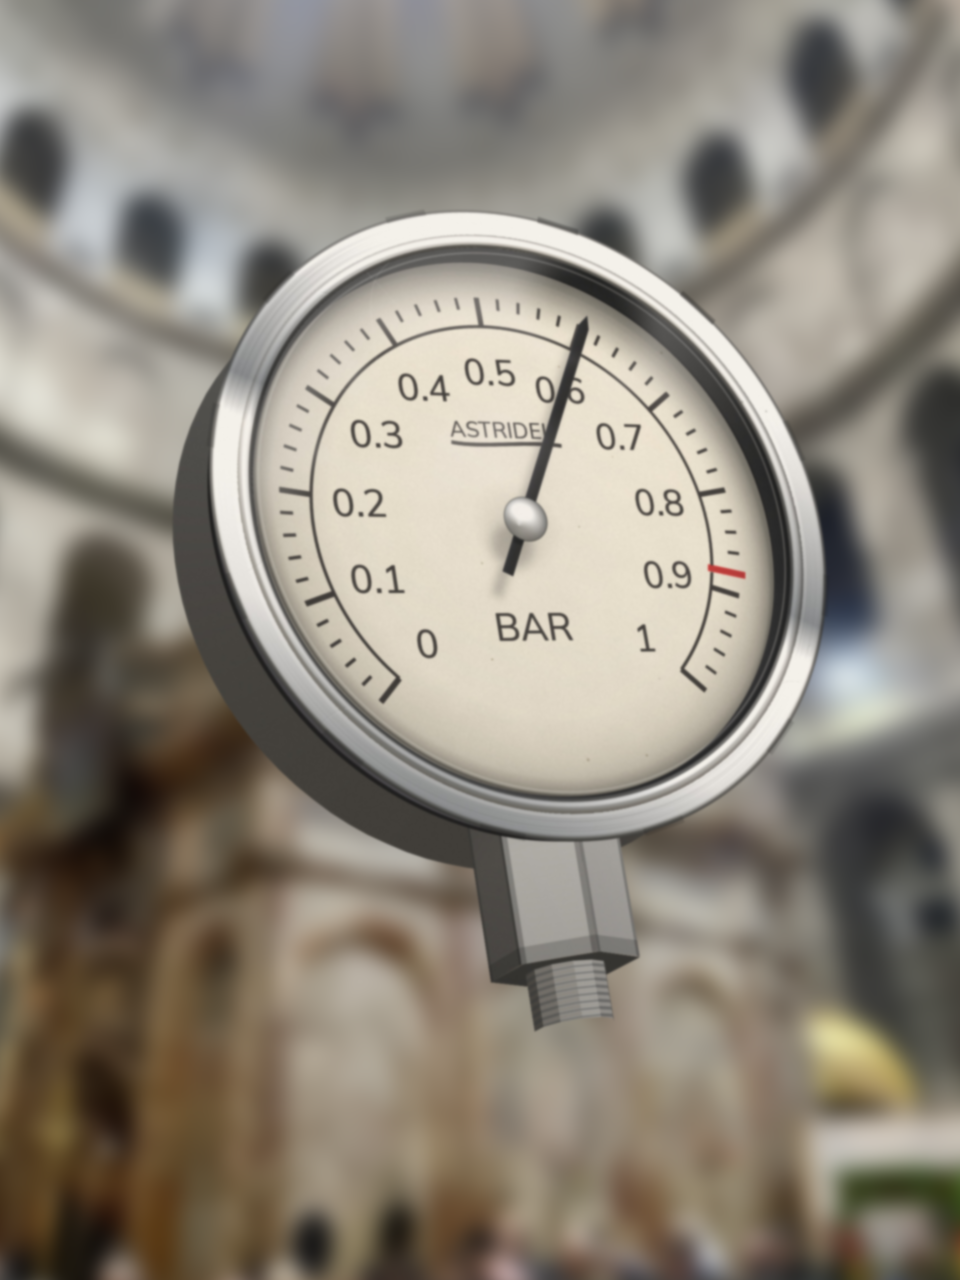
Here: 0.6 bar
